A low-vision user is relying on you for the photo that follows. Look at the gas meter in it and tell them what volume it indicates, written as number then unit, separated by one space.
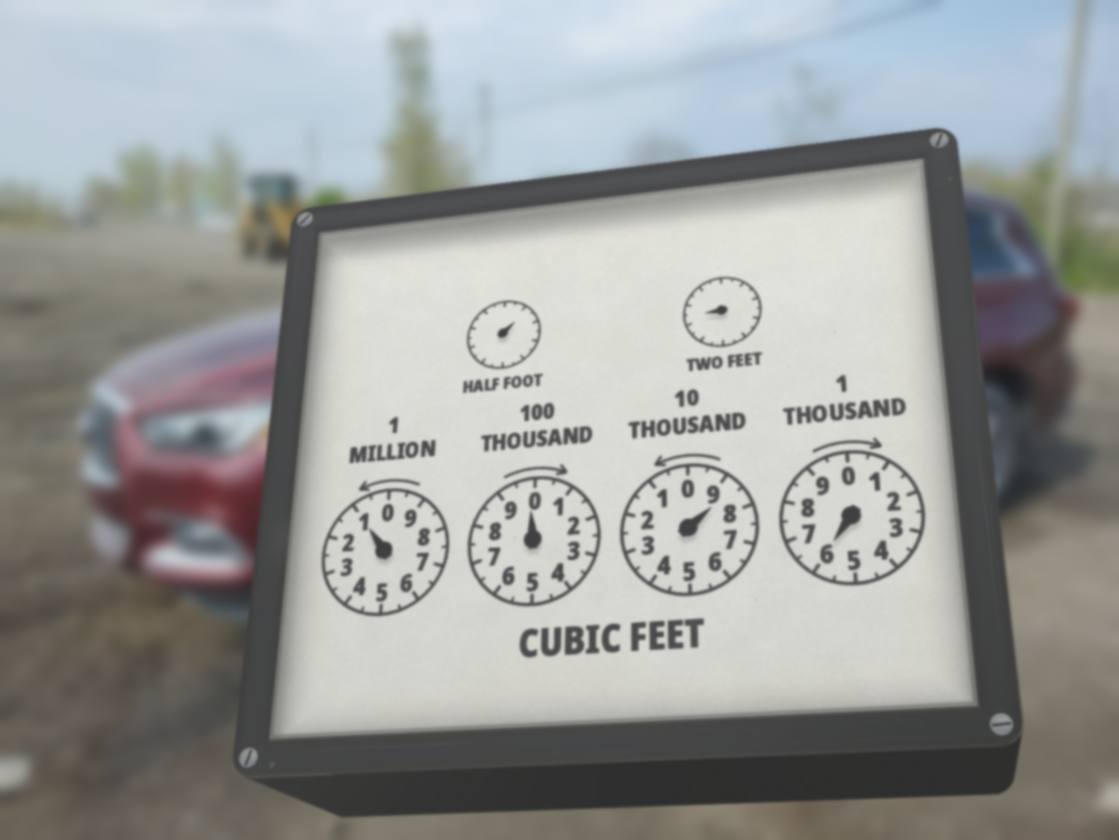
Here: 98600 ft³
